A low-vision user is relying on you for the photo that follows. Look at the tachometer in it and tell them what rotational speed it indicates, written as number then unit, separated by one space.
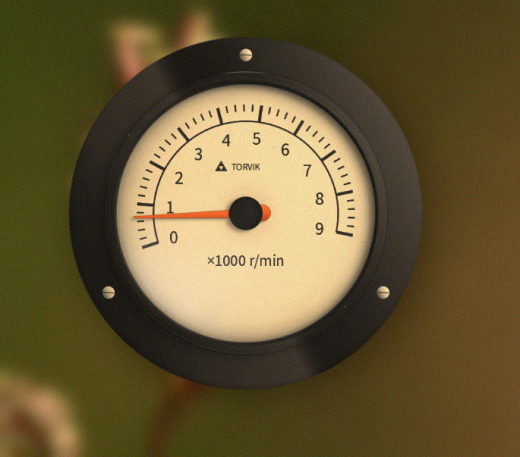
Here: 700 rpm
